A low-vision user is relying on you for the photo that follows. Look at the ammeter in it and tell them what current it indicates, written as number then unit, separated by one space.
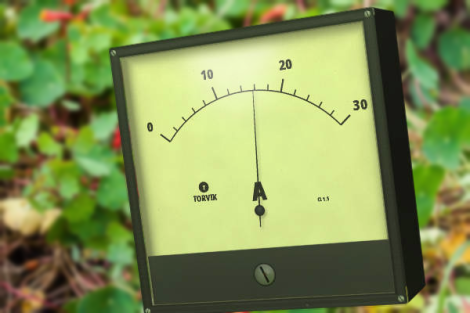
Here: 16 A
